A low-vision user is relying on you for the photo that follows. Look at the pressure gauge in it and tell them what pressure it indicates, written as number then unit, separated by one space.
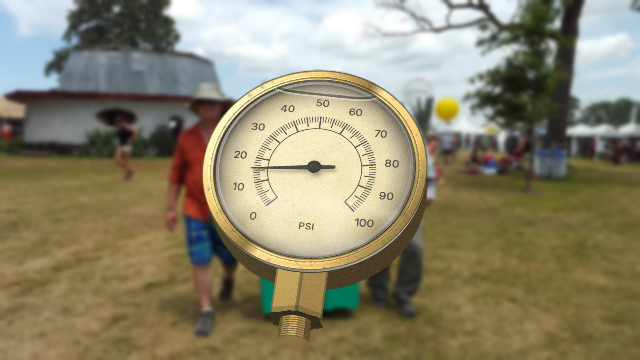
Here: 15 psi
